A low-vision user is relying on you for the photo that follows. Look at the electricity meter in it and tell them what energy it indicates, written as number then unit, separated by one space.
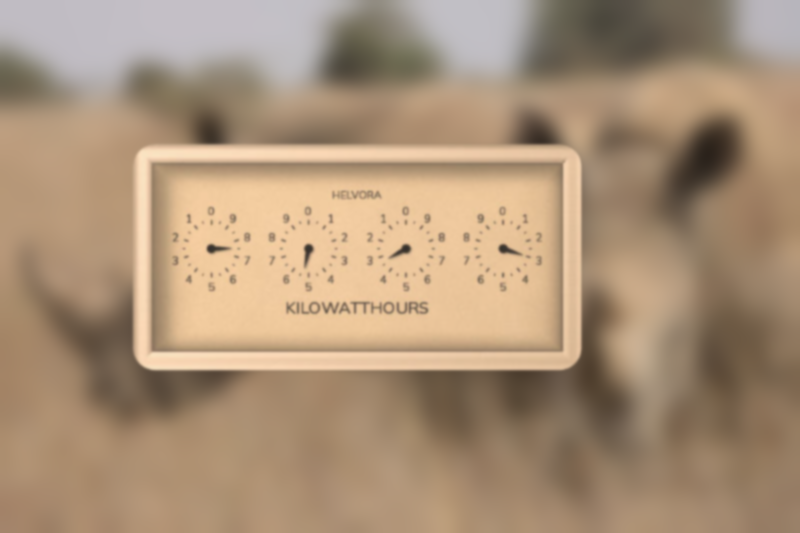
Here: 7533 kWh
